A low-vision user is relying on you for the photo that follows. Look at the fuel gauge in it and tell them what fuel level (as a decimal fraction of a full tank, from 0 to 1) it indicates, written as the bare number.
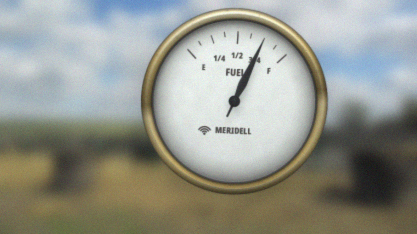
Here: 0.75
